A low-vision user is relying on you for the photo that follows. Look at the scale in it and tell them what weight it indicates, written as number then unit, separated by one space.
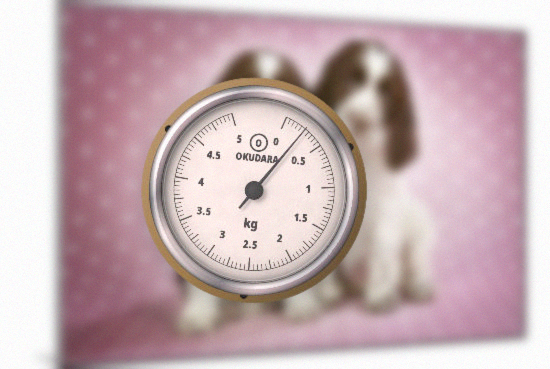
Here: 0.25 kg
